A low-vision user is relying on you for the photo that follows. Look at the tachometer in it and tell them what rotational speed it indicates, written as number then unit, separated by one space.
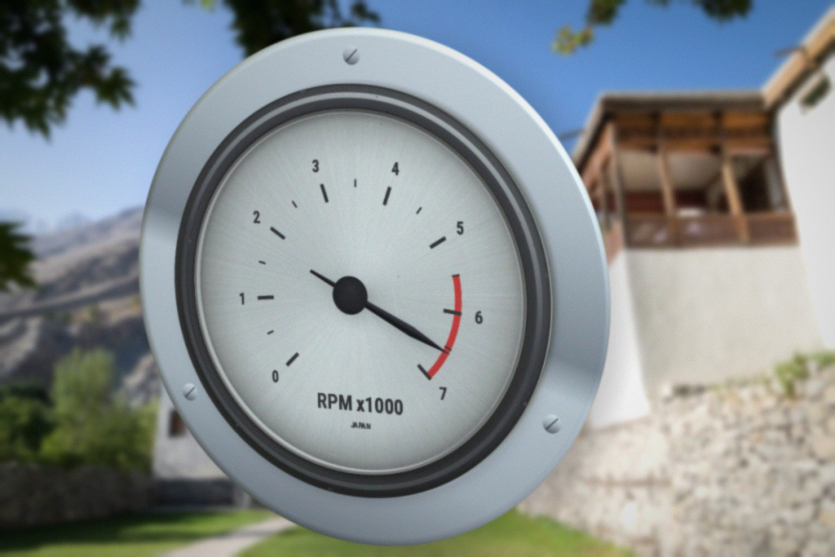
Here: 6500 rpm
